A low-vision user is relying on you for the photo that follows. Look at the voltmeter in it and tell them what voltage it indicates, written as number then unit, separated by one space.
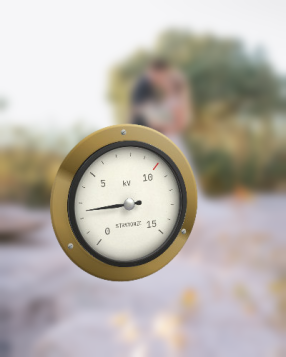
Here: 2.5 kV
